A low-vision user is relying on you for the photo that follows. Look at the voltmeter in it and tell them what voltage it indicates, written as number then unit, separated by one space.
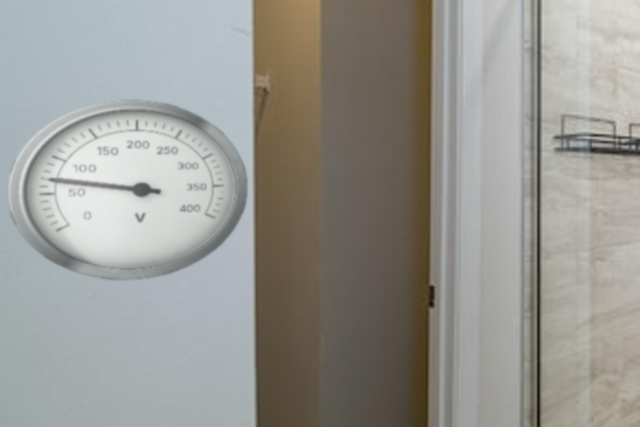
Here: 70 V
